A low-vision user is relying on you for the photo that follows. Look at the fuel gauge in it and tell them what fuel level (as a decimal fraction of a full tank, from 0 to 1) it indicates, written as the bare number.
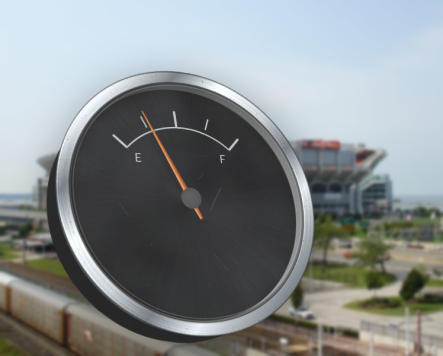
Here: 0.25
